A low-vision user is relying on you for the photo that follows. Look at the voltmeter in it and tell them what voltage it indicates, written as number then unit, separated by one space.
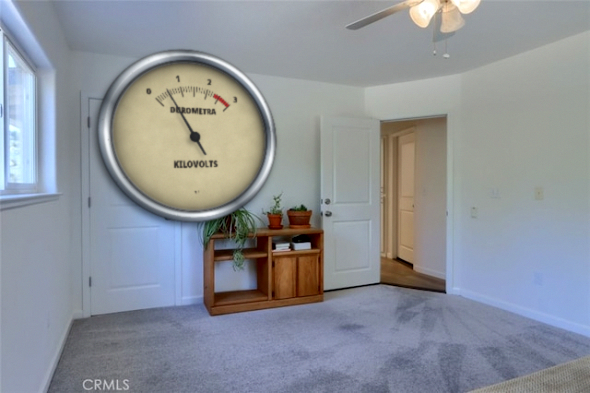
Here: 0.5 kV
